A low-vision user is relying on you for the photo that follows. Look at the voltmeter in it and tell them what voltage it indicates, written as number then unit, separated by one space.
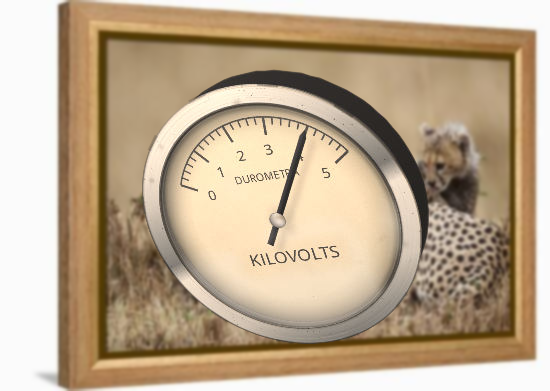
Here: 4 kV
